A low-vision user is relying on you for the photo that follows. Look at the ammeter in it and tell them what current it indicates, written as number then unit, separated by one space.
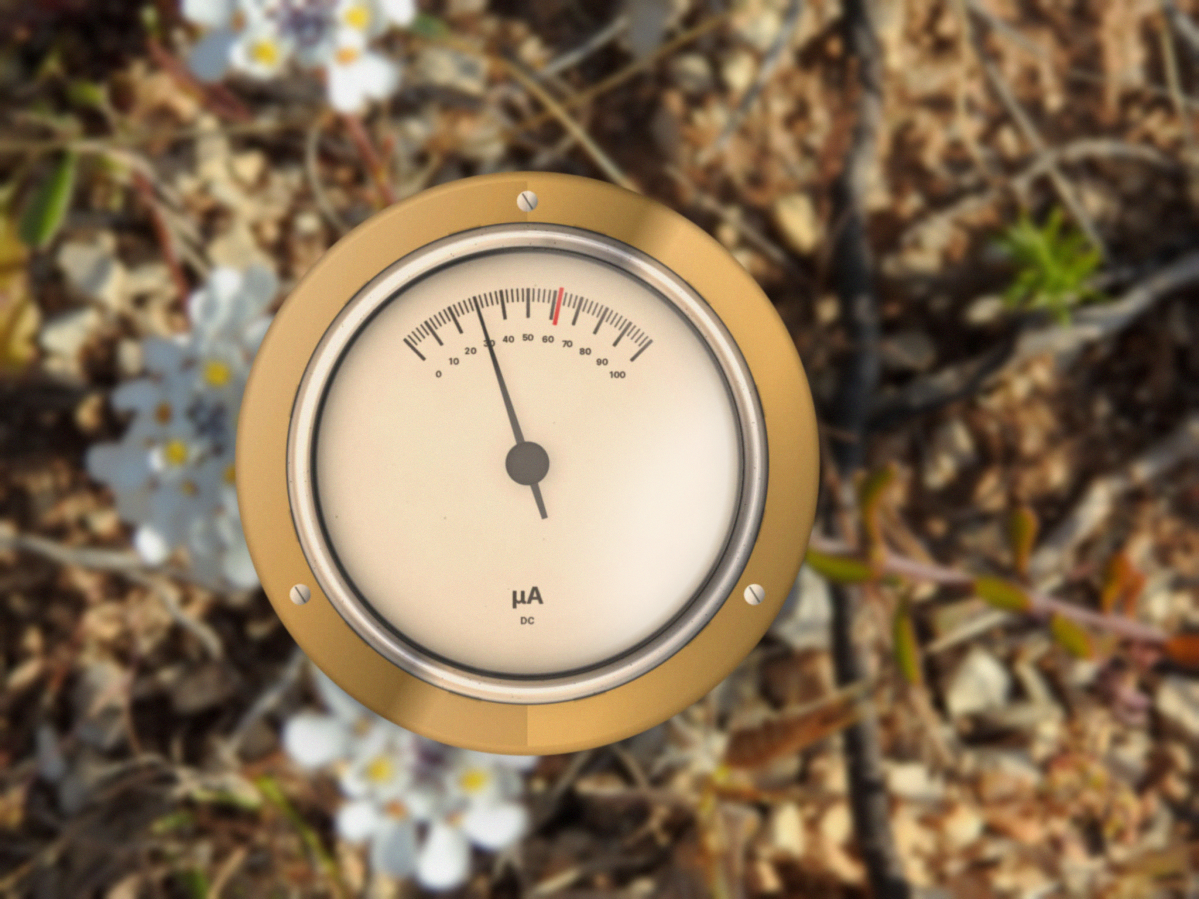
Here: 30 µA
